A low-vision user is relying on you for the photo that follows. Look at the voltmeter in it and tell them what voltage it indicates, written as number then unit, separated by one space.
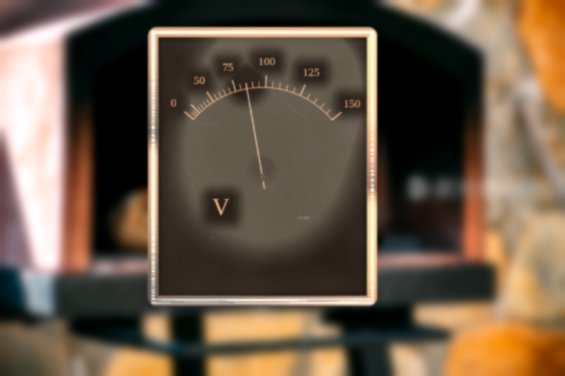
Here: 85 V
